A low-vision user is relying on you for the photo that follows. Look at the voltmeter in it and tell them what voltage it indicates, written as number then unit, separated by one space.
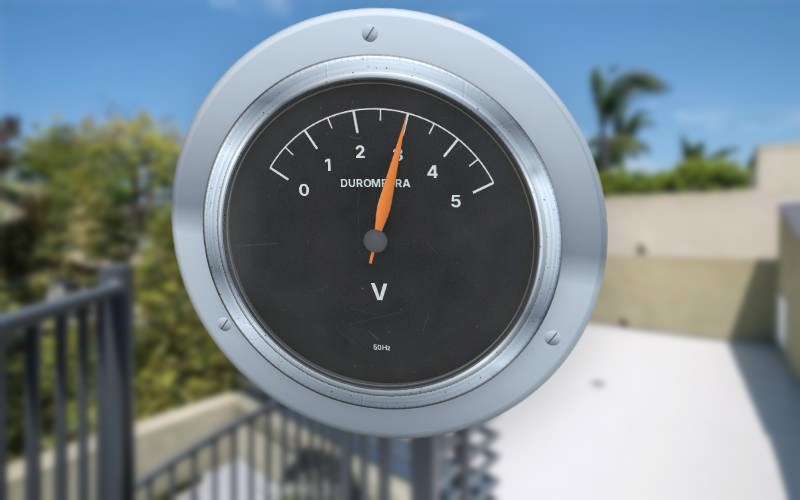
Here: 3 V
